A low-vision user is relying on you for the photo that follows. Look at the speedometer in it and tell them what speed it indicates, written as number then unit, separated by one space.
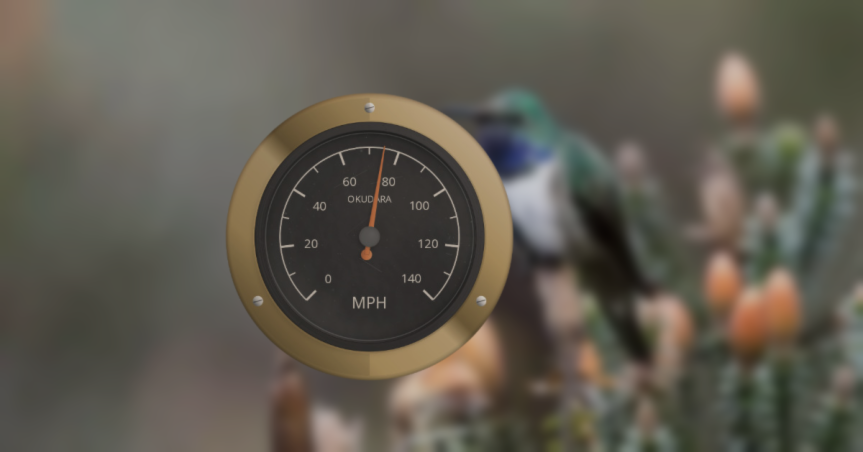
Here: 75 mph
